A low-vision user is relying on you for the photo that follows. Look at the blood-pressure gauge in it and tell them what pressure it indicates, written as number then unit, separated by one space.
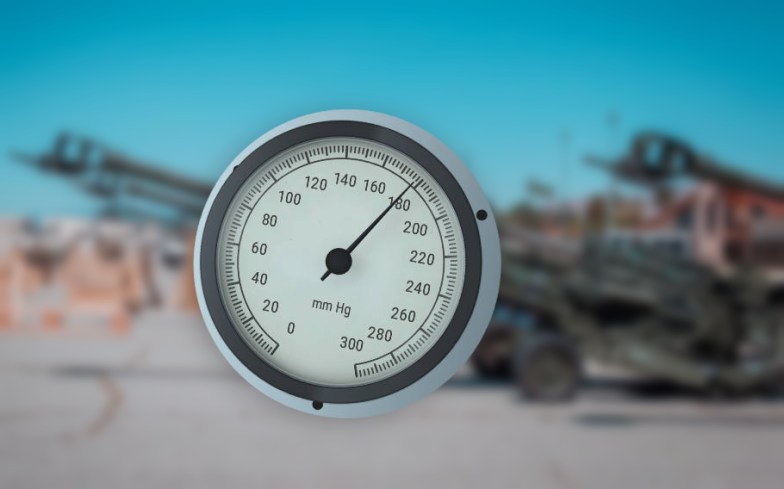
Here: 178 mmHg
